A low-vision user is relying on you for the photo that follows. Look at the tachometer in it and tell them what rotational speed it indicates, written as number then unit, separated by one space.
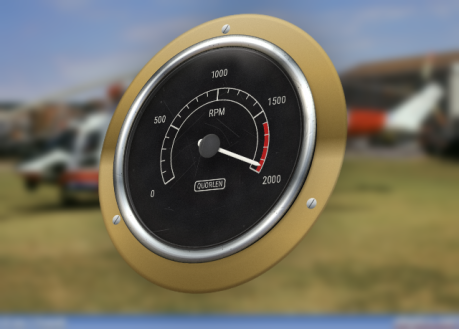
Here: 1950 rpm
